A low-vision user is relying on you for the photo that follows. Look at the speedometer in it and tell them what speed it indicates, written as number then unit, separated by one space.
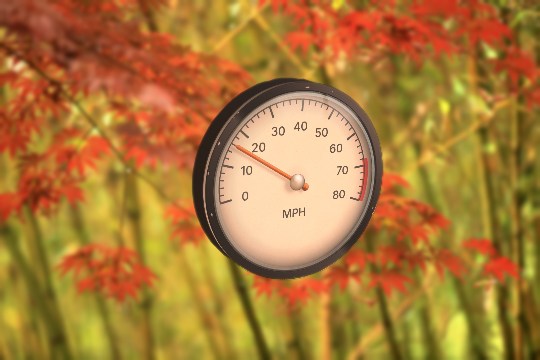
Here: 16 mph
